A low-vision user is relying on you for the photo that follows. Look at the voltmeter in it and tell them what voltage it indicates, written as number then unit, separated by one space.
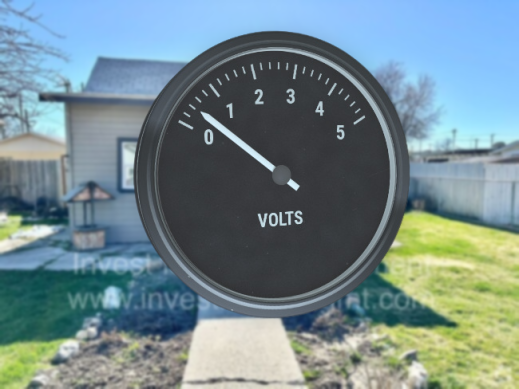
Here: 0.4 V
